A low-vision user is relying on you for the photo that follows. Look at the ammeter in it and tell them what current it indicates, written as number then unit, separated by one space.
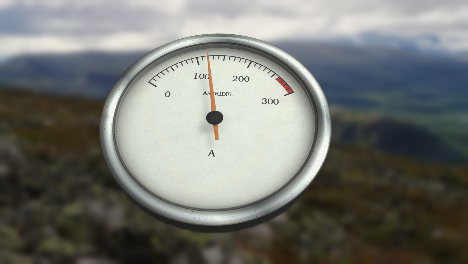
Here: 120 A
